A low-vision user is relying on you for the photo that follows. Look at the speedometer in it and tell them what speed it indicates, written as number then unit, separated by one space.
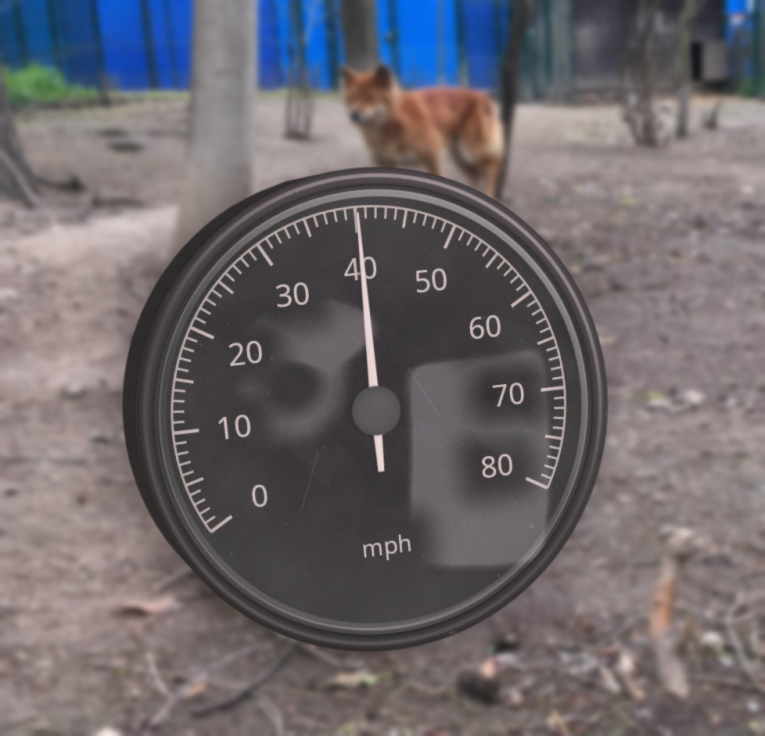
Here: 40 mph
